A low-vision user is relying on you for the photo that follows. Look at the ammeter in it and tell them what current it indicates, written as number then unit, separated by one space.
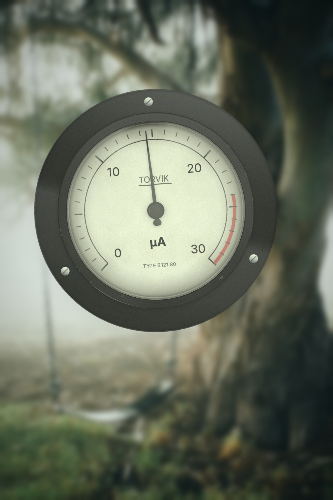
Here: 14.5 µA
